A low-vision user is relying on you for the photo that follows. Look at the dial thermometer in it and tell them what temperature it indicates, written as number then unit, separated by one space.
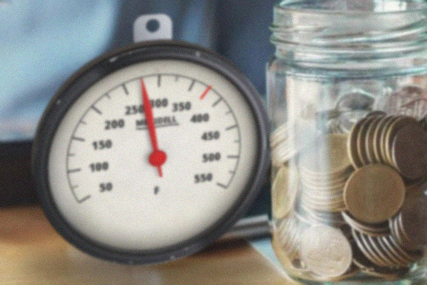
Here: 275 °F
